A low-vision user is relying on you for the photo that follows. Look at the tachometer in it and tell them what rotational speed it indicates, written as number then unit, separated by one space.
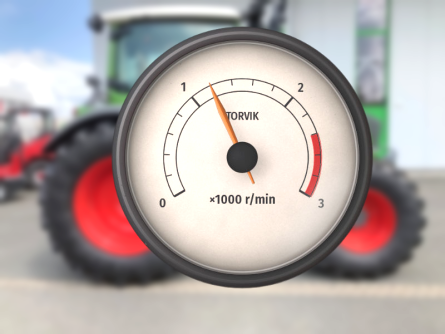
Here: 1200 rpm
